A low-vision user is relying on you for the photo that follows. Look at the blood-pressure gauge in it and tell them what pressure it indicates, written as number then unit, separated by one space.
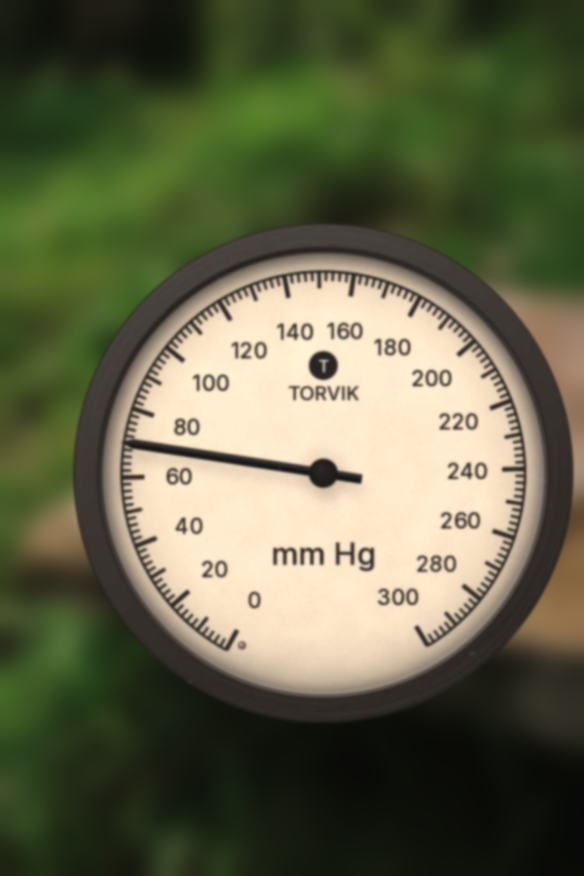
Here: 70 mmHg
